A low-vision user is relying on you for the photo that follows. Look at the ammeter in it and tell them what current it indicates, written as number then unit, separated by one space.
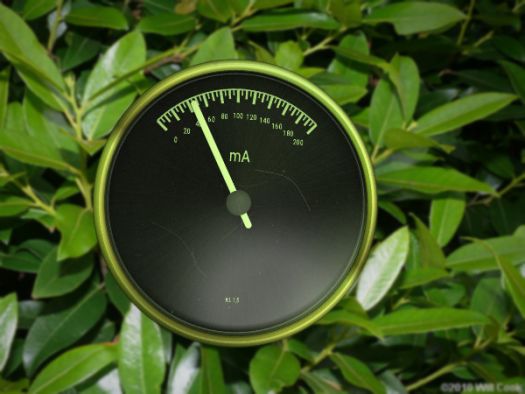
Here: 45 mA
